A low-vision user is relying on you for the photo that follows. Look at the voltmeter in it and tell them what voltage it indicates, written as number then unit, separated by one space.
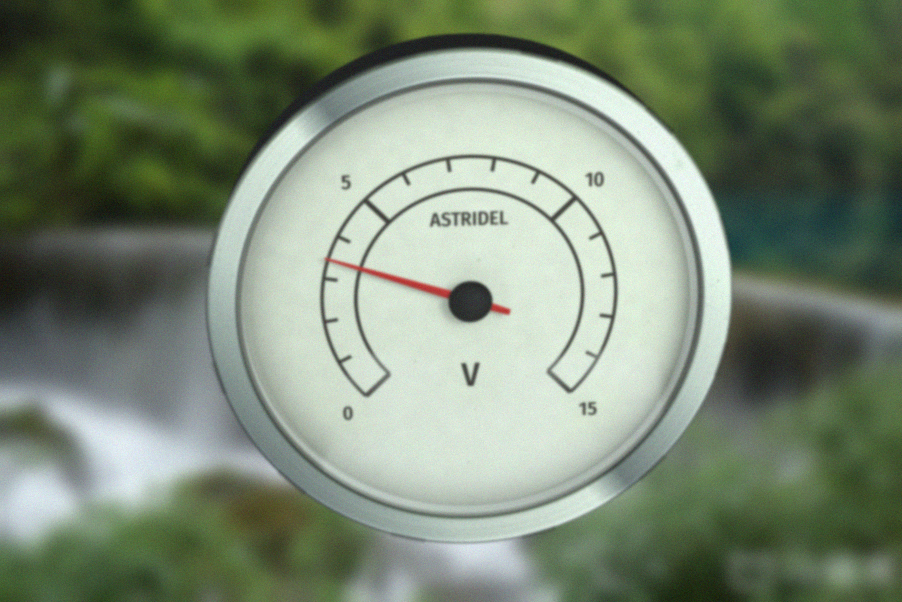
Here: 3.5 V
